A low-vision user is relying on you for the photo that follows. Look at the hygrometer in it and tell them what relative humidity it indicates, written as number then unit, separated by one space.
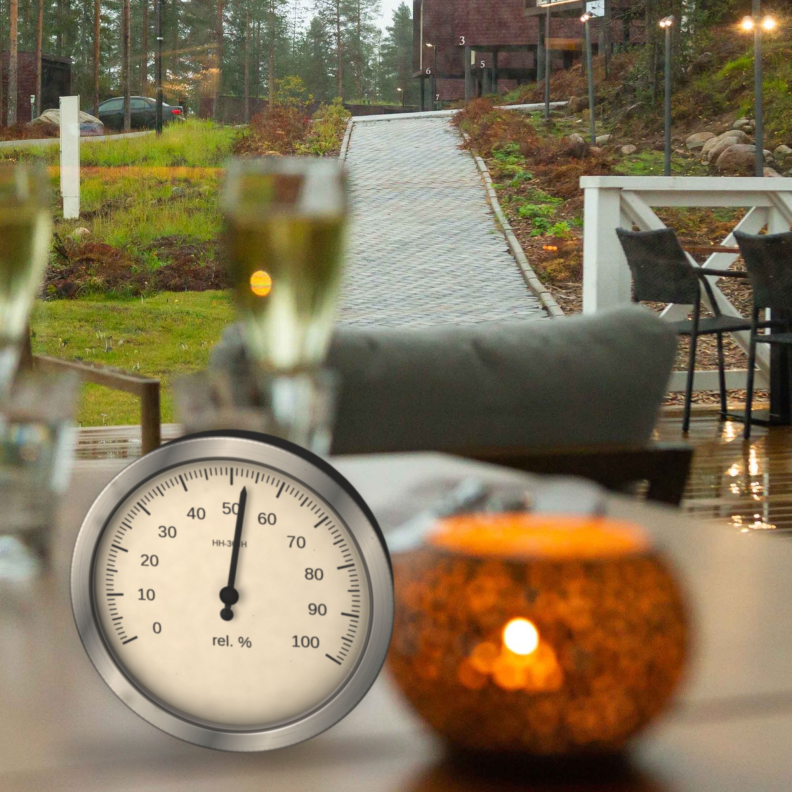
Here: 53 %
